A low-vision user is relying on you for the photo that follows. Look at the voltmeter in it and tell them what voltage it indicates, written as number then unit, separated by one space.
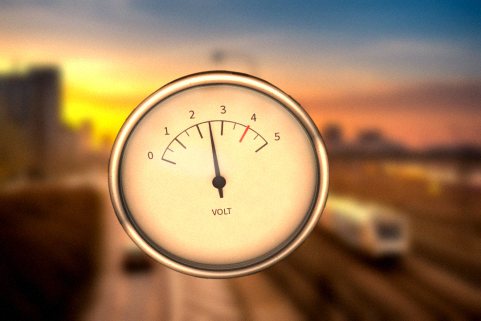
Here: 2.5 V
